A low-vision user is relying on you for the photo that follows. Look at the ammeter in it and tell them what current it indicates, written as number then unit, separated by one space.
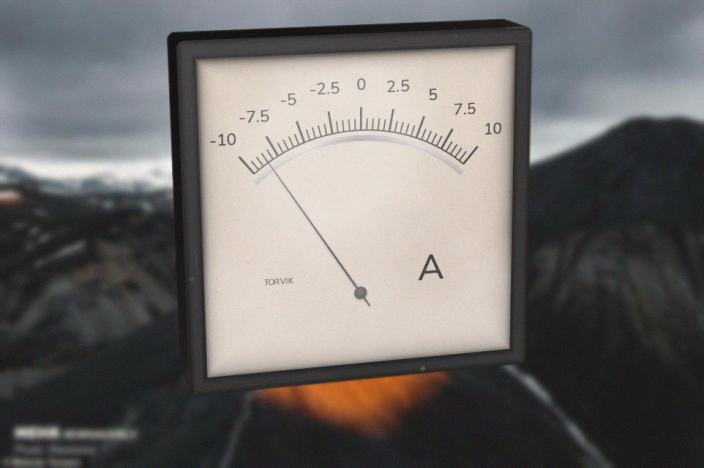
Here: -8.5 A
